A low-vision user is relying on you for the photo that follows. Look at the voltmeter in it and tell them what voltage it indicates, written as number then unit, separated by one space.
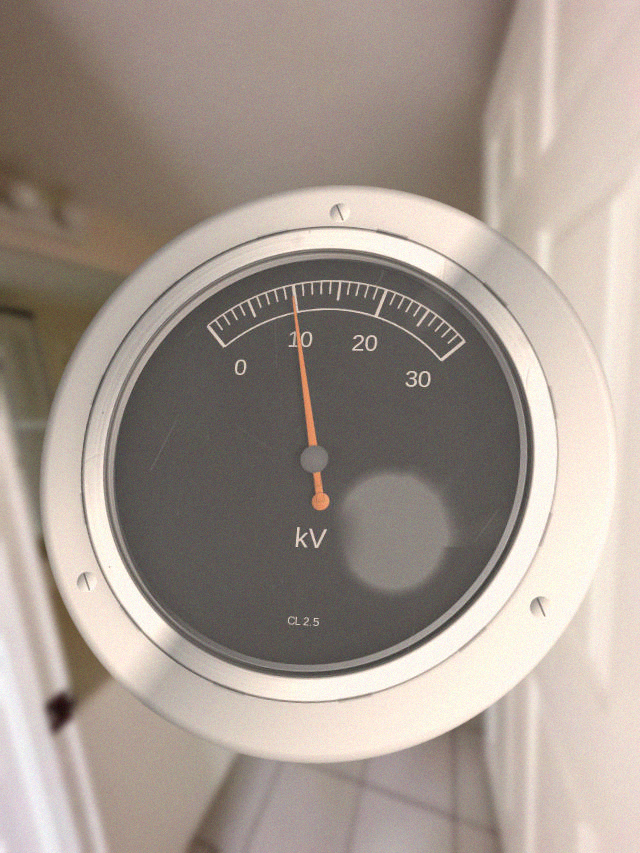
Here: 10 kV
